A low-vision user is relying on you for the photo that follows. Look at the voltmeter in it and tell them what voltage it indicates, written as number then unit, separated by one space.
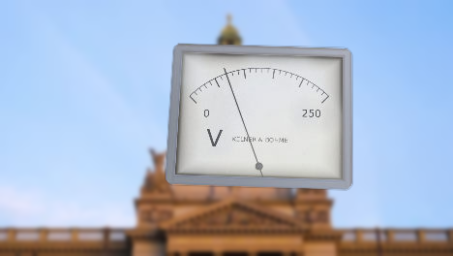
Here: 70 V
